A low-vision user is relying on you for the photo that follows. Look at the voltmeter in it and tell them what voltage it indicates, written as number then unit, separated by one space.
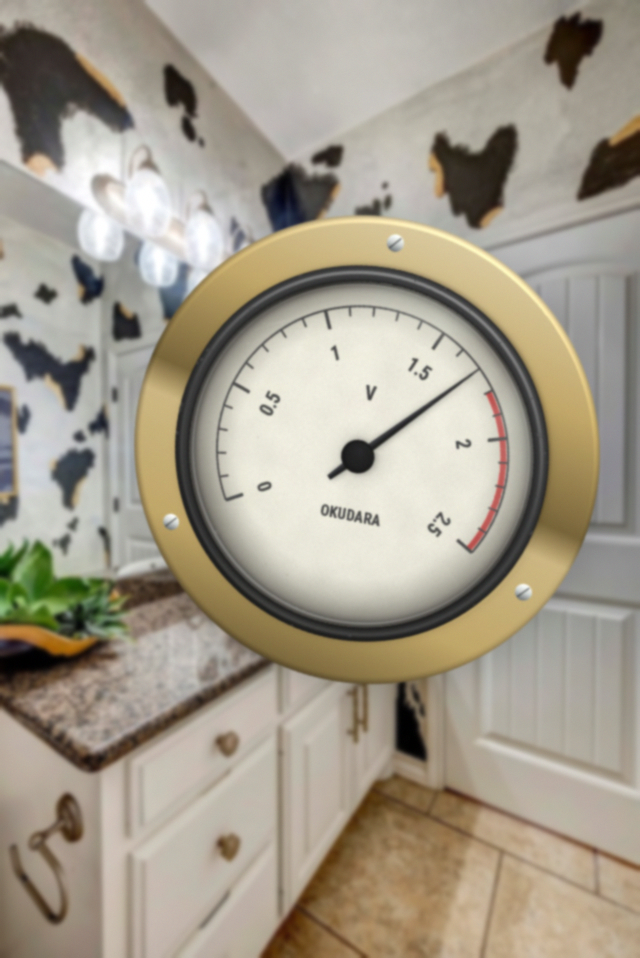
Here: 1.7 V
